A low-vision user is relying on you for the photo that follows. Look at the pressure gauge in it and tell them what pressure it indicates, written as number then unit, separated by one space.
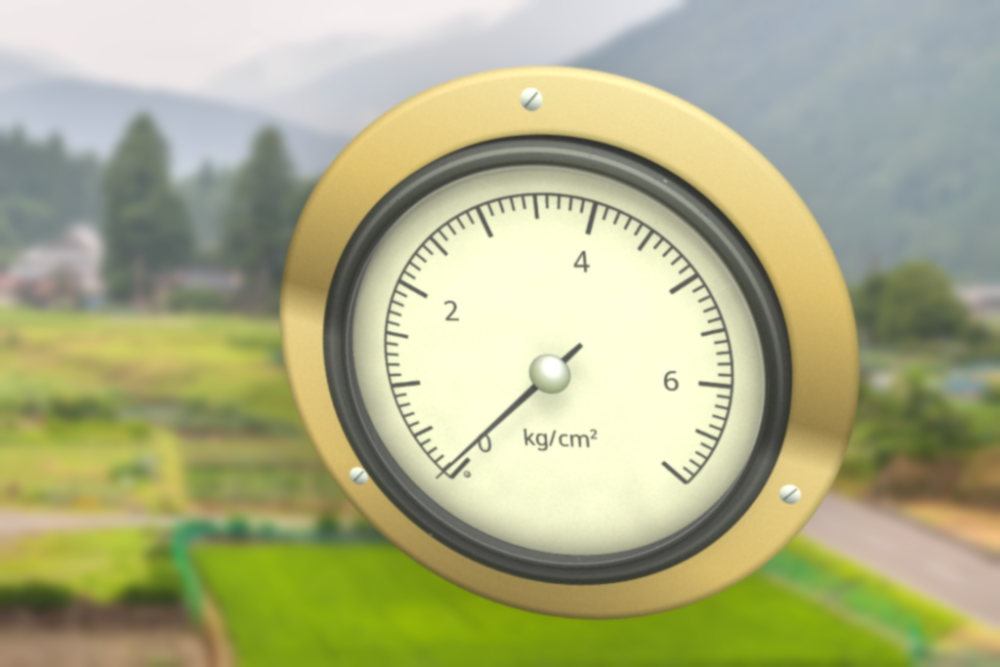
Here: 0.1 kg/cm²
